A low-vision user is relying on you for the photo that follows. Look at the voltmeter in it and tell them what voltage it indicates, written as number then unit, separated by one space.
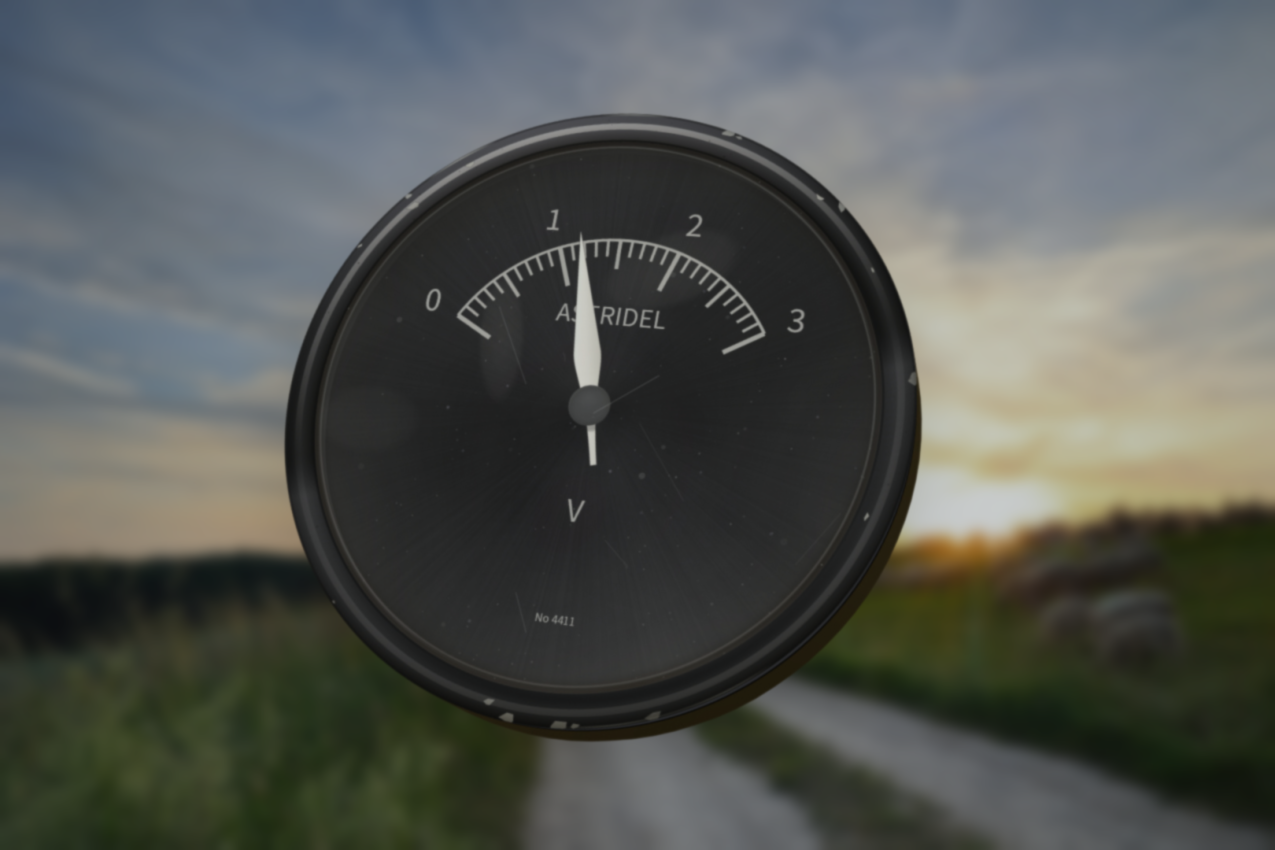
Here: 1.2 V
